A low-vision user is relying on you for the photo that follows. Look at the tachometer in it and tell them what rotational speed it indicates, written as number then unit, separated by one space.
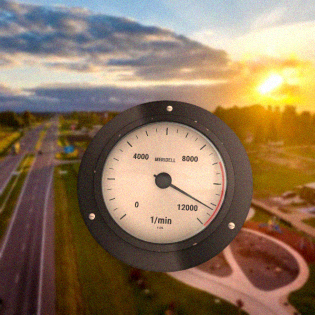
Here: 11250 rpm
